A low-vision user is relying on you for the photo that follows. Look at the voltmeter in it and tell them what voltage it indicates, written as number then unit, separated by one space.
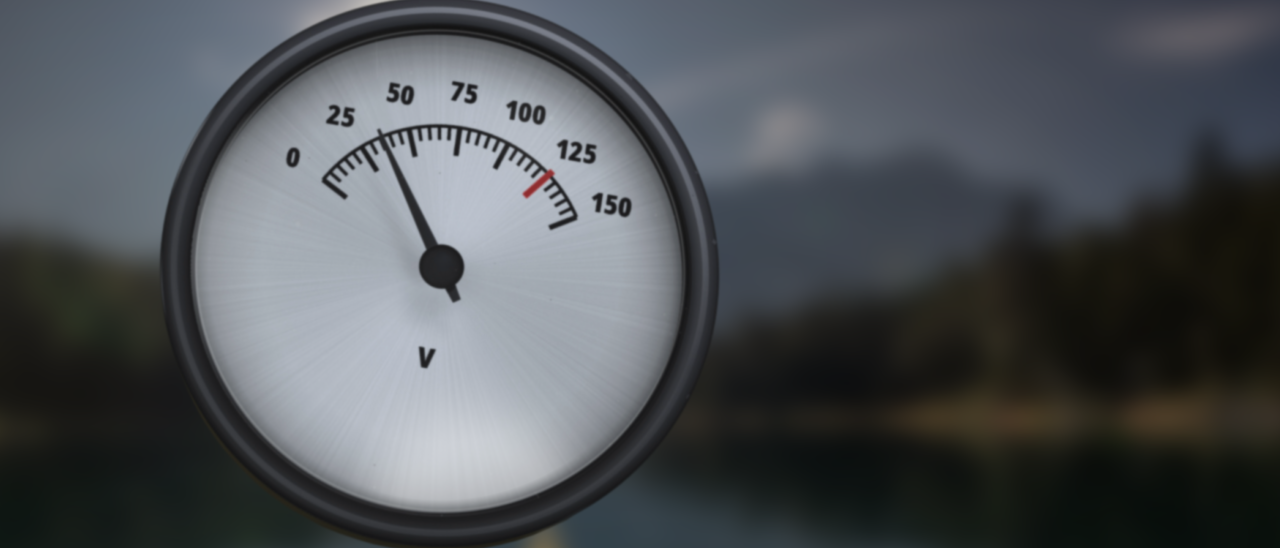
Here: 35 V
